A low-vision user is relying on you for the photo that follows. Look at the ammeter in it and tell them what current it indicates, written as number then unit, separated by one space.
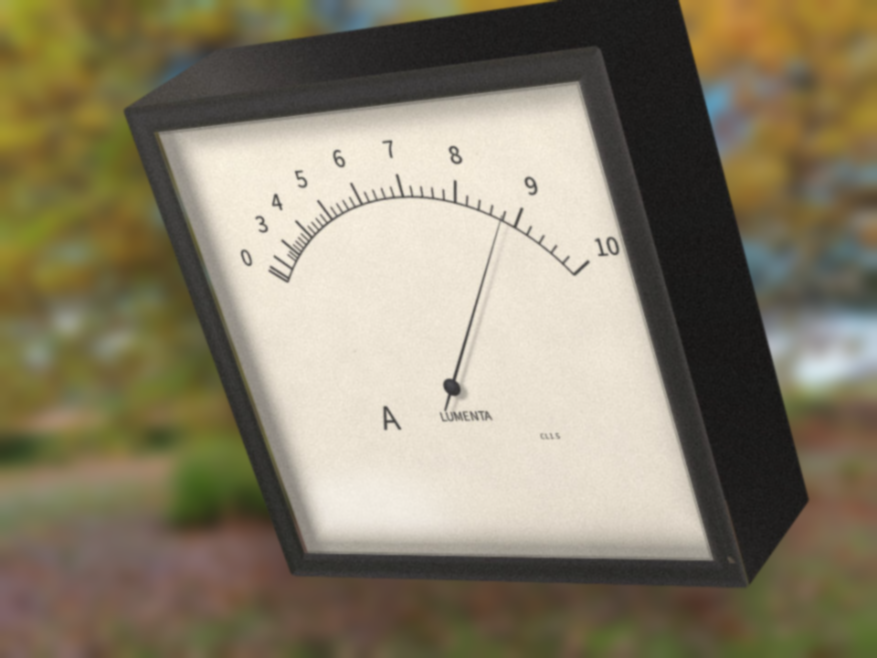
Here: 8.8 A
